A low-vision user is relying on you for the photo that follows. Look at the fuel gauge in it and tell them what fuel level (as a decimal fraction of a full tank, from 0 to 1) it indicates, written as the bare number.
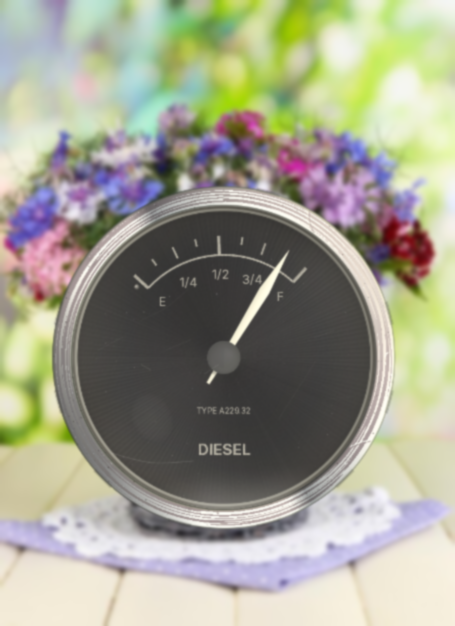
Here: 0.875
